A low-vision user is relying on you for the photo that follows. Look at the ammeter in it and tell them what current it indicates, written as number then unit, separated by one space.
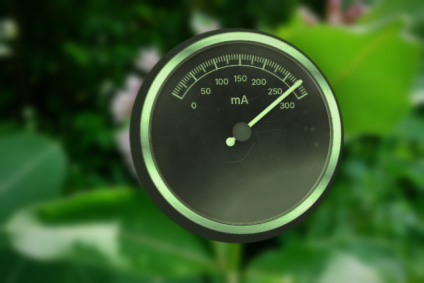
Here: 275 mA
